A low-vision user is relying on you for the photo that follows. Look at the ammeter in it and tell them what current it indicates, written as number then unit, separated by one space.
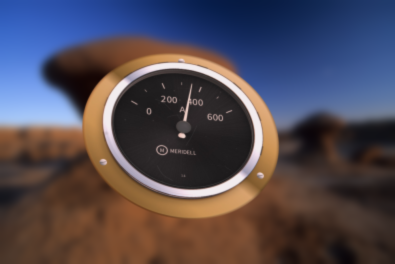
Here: 350 A
